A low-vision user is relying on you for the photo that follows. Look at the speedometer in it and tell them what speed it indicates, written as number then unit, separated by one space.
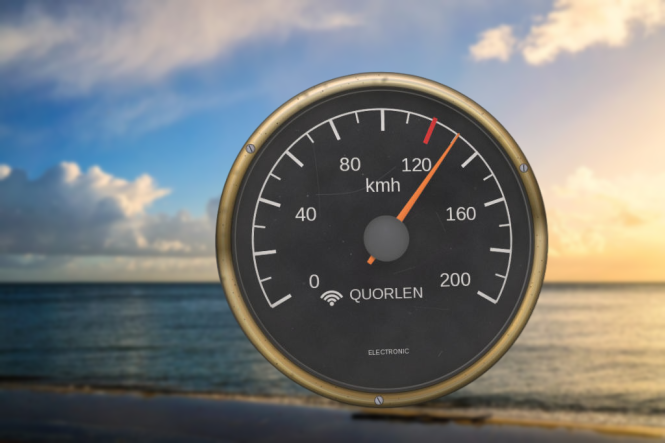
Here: 130 km/h
